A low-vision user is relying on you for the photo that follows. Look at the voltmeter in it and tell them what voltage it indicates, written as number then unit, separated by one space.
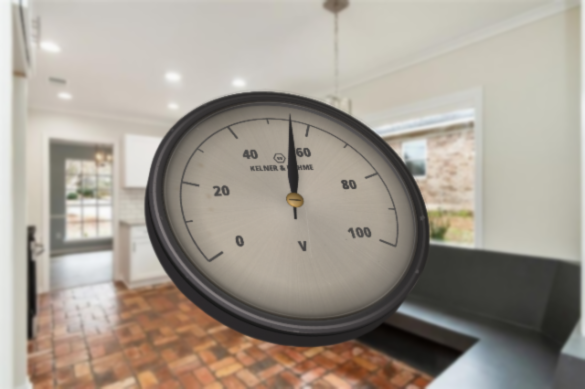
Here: 55 V
